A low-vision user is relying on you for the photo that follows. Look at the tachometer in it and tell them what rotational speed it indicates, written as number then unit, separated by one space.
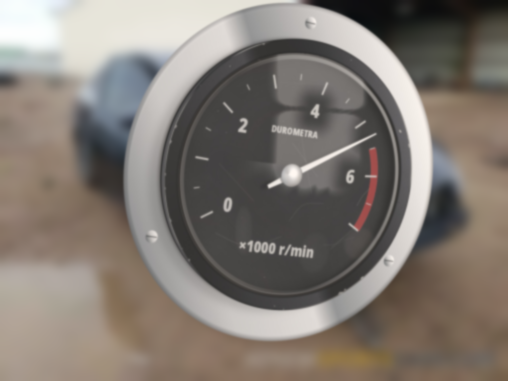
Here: 5250 rpm
